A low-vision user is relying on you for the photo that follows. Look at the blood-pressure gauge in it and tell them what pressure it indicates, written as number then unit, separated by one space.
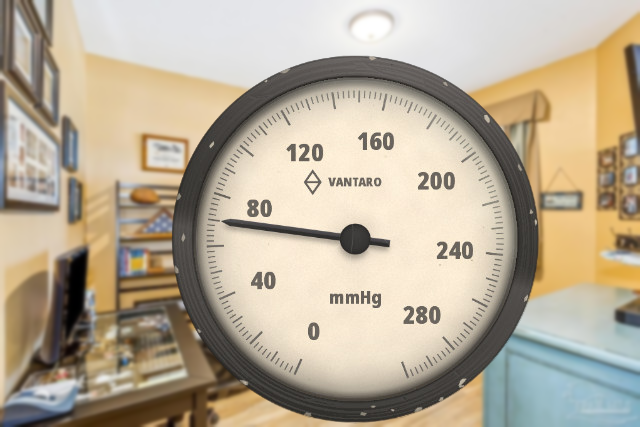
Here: 70 mmHg
